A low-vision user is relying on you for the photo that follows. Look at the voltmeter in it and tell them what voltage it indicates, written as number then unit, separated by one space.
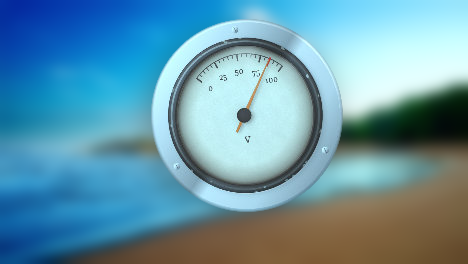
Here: 85 V
